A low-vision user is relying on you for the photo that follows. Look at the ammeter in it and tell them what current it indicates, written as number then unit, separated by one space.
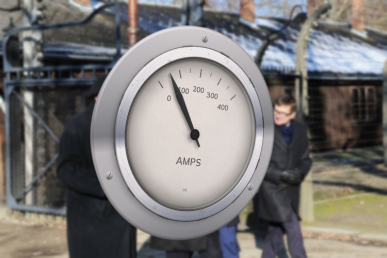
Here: 50 A
